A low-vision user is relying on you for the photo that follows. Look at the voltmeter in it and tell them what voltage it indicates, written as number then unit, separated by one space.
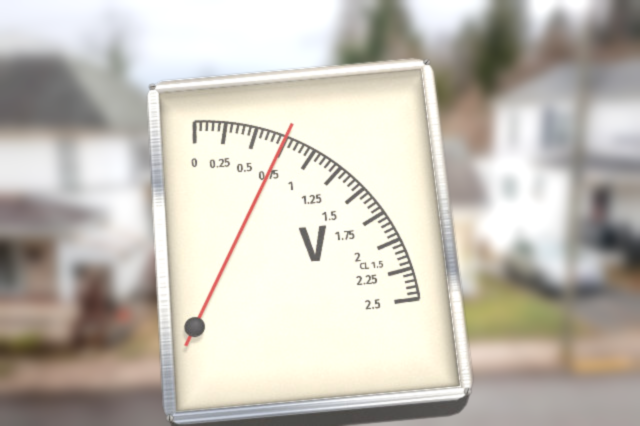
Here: 0.75 V
